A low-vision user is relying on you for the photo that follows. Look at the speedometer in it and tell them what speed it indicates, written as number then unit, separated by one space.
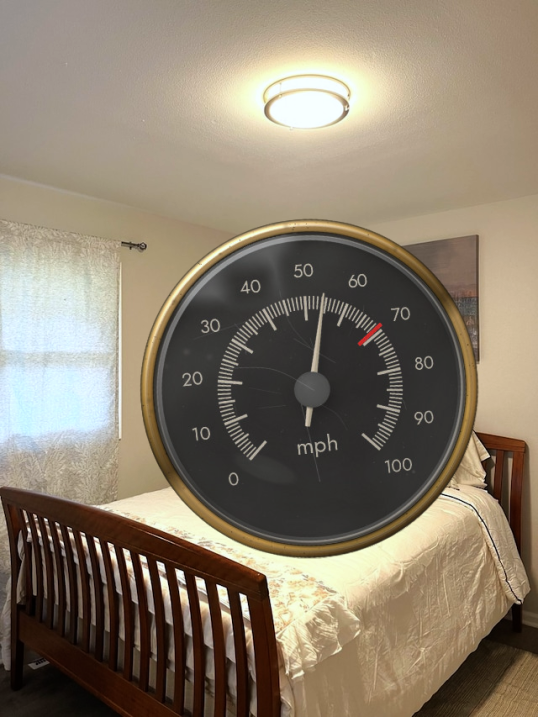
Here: 54 mph
